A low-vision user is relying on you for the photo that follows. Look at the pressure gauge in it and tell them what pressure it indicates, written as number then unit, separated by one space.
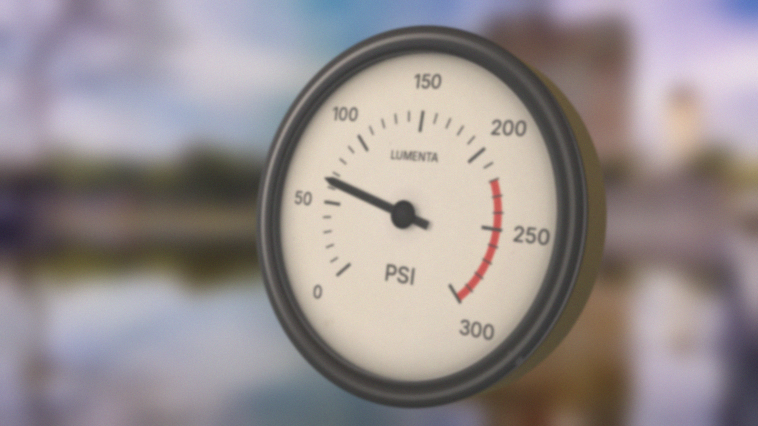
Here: 65 psi
